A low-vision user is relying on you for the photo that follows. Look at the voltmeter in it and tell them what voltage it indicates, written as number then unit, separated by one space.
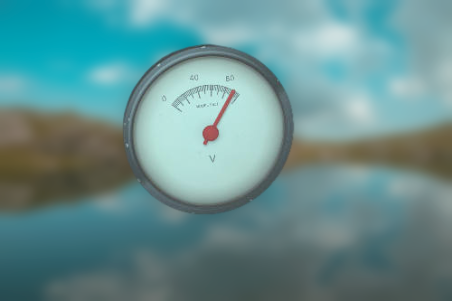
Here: 90 V
